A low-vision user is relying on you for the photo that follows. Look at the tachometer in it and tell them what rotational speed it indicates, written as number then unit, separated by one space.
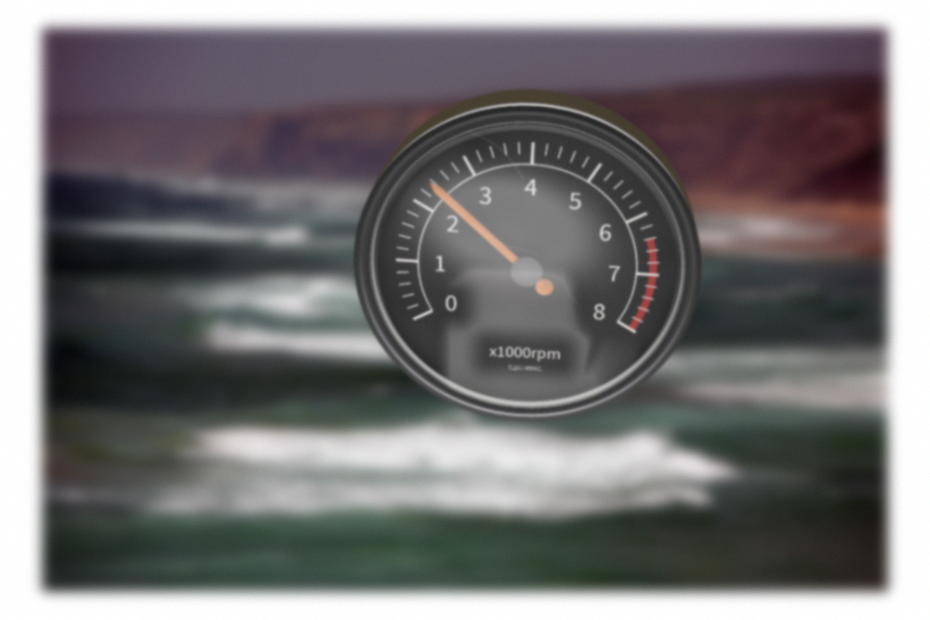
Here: 2400 rpm
